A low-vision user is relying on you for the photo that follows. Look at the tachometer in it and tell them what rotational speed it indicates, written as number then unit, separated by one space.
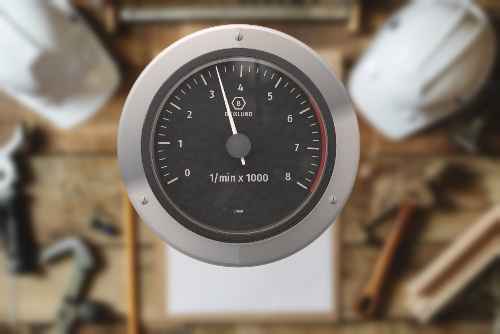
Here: 3400 rpm
